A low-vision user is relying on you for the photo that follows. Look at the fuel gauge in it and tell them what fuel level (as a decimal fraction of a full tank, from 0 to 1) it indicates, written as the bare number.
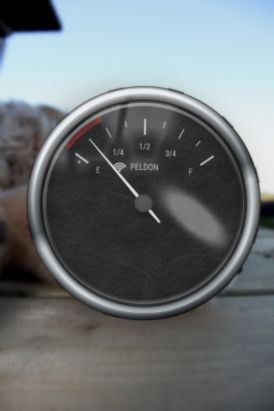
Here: 0.125
